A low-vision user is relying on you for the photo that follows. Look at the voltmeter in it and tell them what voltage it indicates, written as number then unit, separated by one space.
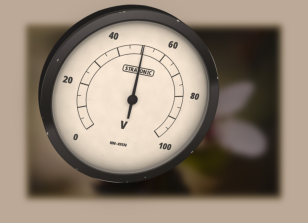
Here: 50 V
